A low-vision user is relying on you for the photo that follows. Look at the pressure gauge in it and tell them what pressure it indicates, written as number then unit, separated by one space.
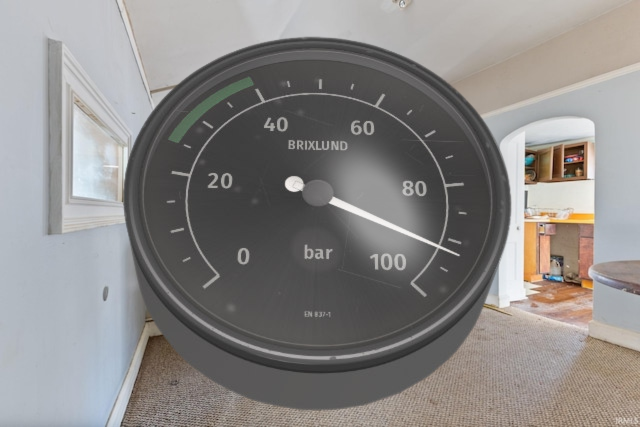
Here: 92.5 bar
